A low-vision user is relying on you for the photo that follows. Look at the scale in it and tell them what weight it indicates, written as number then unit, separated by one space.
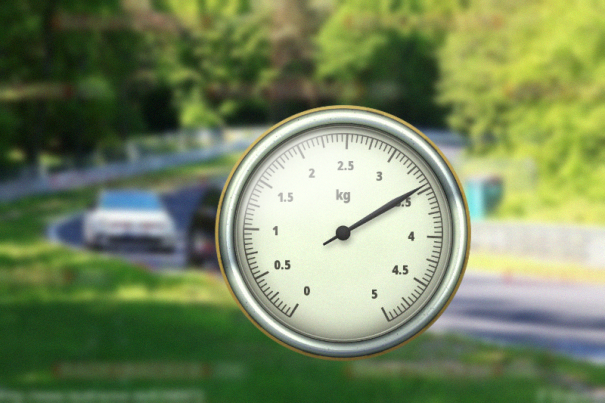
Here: 3.45 kg
